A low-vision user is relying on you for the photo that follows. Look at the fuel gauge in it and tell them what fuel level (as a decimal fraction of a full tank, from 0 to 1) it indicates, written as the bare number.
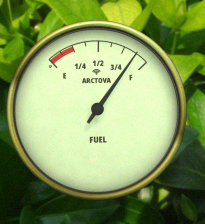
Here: 0.875
